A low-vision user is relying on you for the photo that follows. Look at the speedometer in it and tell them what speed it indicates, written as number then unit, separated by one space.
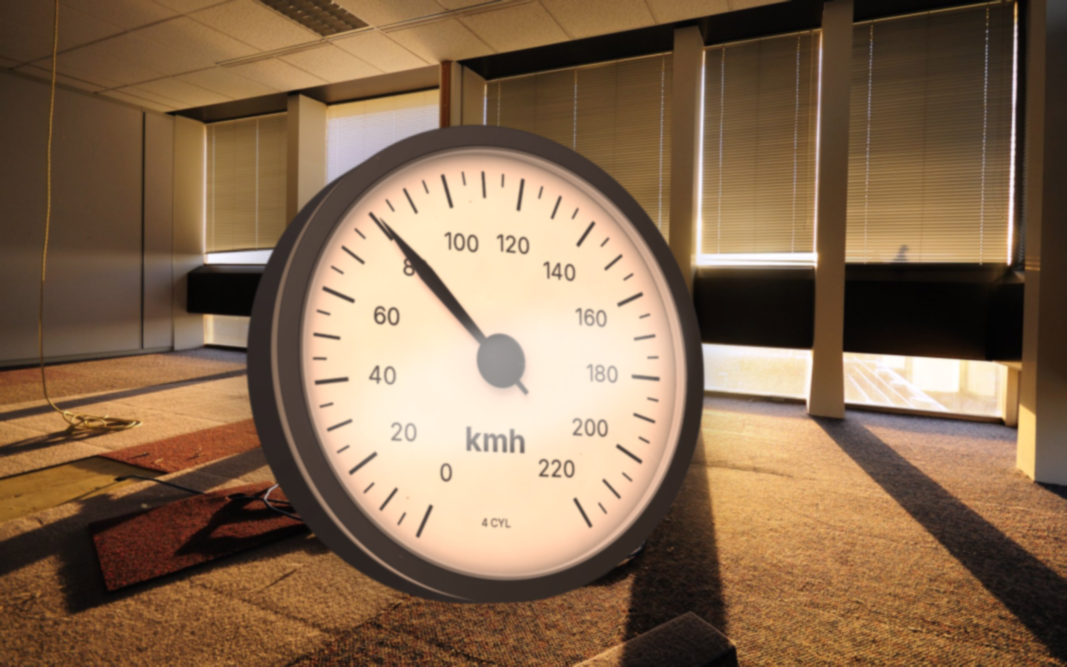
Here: 80 km/h
